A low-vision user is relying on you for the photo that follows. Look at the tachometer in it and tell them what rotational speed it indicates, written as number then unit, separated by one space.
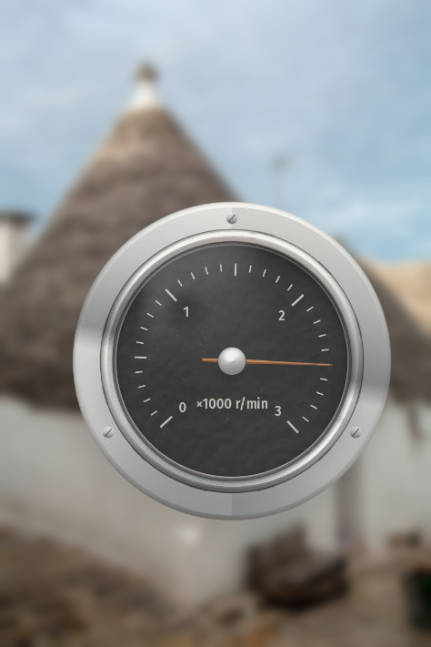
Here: 2500 rpm
